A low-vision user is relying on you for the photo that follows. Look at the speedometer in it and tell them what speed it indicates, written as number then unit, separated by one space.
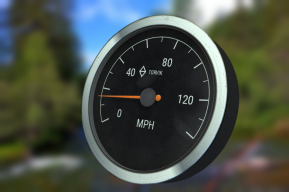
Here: 15 mph
